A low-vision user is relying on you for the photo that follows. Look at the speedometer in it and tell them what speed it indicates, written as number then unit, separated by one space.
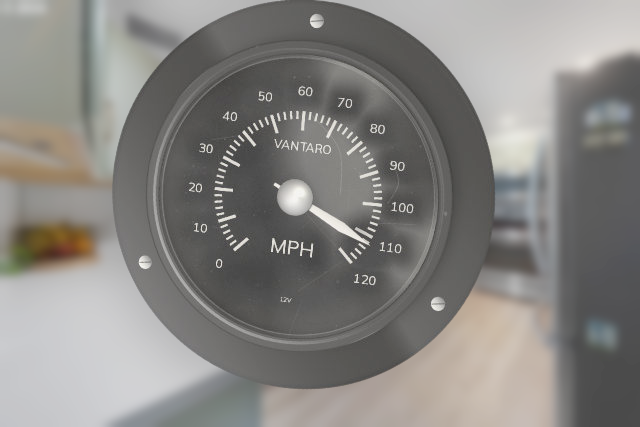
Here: 112 mph
